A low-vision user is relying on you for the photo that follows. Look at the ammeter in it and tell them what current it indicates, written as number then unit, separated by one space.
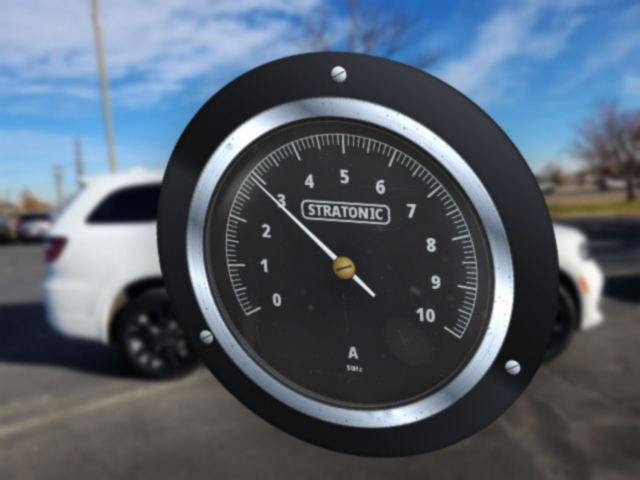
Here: 3 A
